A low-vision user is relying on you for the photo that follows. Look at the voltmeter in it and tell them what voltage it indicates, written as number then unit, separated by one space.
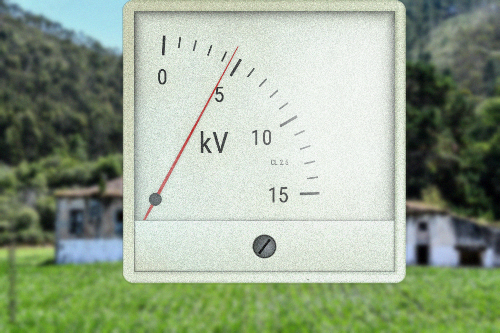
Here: 4.5 kV
